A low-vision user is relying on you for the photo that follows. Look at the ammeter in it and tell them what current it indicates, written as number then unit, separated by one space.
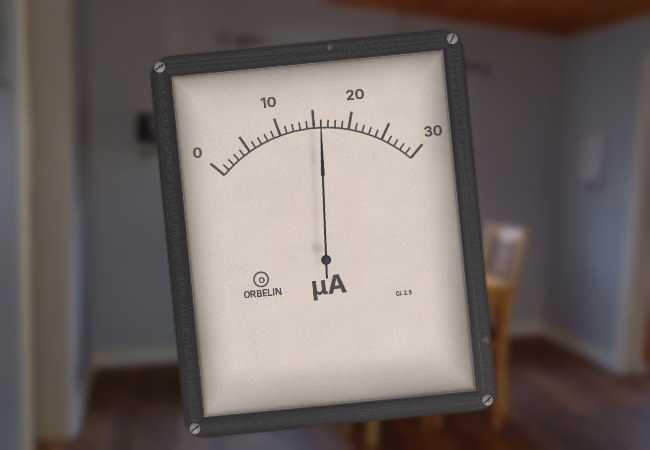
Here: 16 µA
